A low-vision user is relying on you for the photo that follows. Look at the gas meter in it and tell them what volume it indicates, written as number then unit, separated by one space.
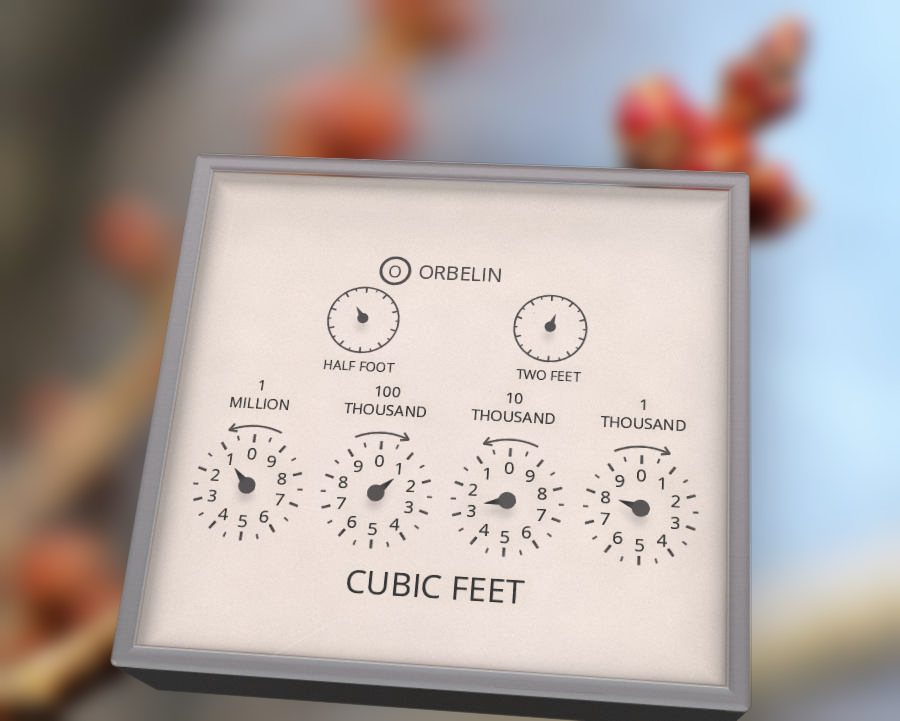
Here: 112800 ft³
